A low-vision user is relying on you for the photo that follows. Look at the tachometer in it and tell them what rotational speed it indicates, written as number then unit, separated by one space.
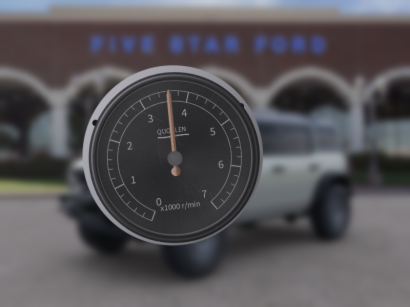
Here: 3600 rpm
